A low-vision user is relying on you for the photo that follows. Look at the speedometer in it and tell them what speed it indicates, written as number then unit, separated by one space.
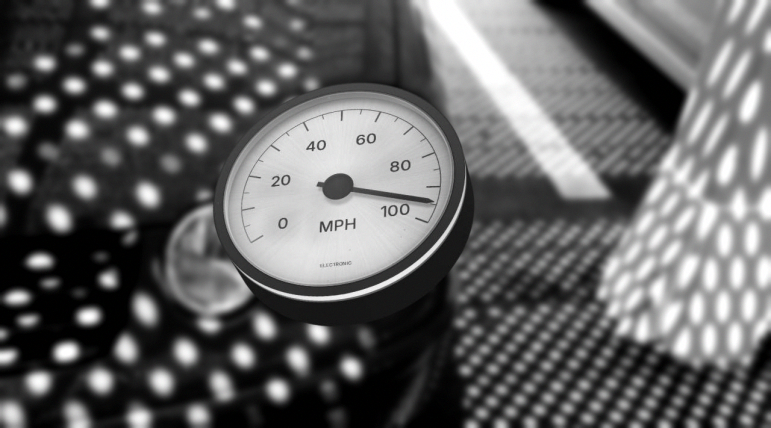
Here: 95 mph
